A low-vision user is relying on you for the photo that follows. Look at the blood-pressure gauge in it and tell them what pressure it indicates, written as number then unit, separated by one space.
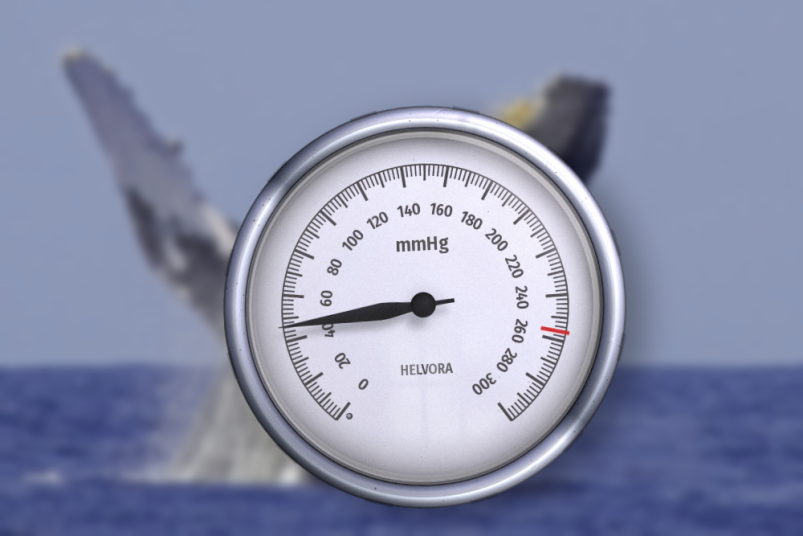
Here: 46 mmHg
